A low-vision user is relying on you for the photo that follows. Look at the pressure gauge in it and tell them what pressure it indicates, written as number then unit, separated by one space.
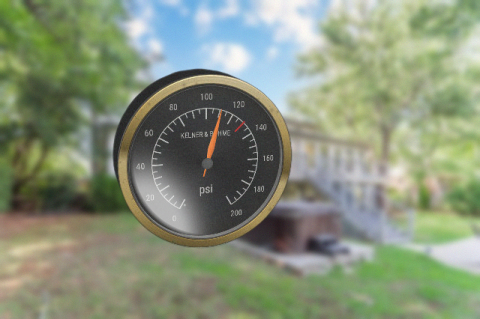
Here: 110 psi
